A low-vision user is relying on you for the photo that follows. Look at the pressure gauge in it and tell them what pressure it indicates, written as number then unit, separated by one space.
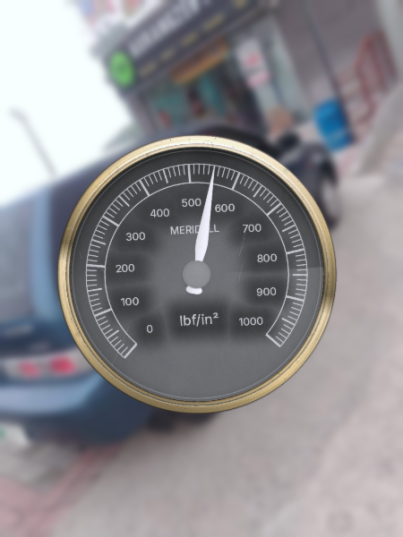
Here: 550 psi
